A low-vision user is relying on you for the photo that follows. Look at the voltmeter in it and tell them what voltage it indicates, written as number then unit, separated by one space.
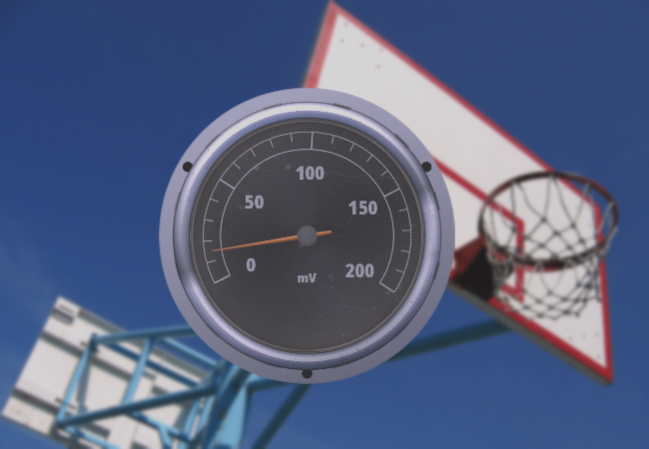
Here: 15 mV
